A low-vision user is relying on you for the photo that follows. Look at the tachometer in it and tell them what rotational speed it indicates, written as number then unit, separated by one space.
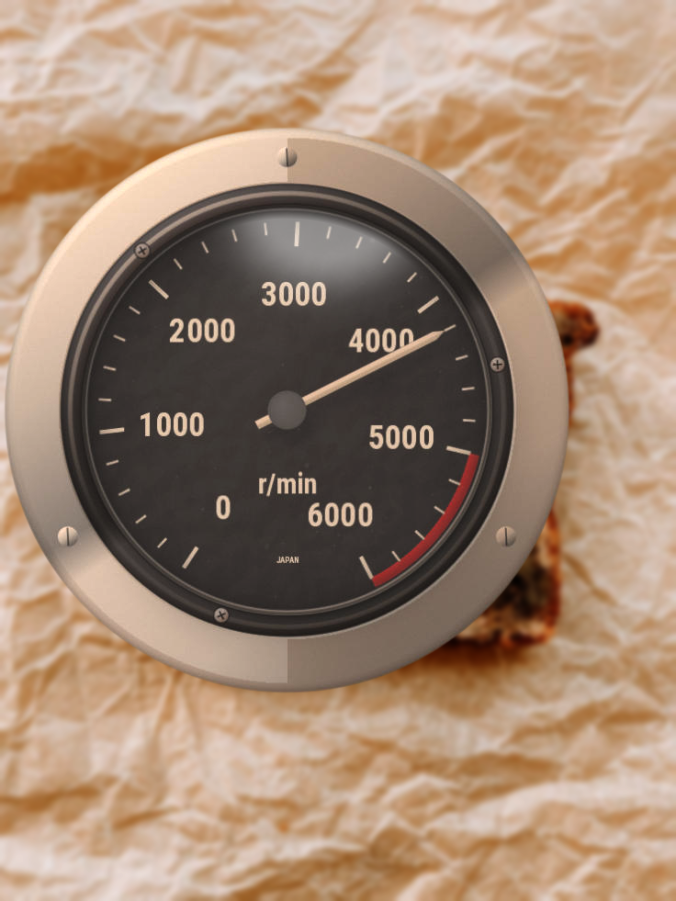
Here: 4200 rpm
